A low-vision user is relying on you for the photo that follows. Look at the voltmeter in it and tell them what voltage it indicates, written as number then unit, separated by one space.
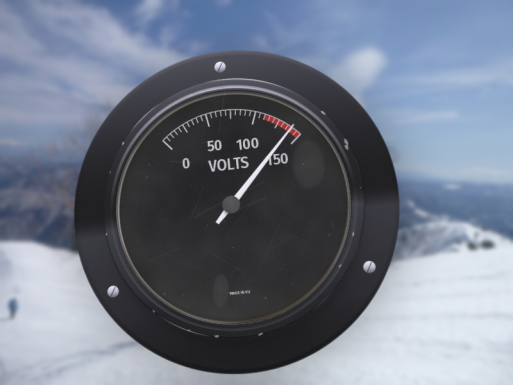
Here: 140 V
